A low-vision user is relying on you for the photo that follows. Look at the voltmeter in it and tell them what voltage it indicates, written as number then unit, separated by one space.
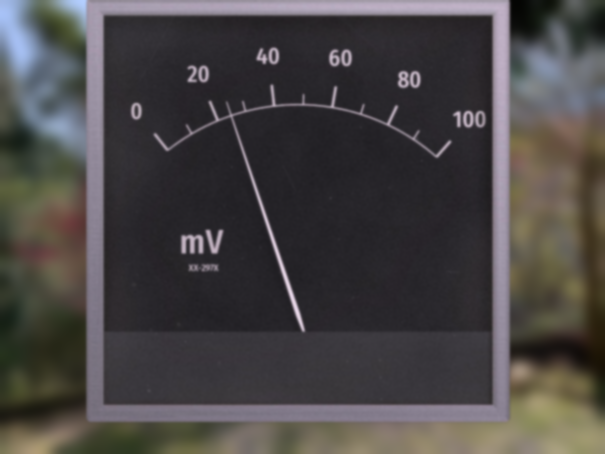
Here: 25 mV
